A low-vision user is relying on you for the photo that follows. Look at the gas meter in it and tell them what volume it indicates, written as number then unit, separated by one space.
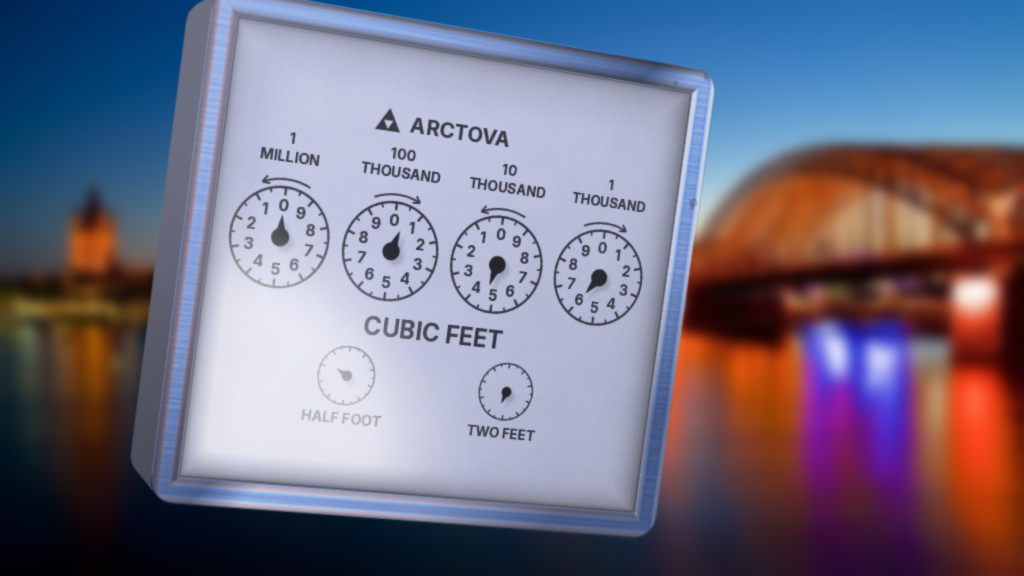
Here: 4600 ft³
